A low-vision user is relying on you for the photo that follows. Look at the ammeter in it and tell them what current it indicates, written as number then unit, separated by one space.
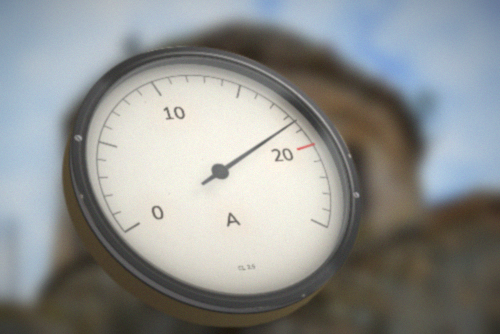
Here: 18.5 A
